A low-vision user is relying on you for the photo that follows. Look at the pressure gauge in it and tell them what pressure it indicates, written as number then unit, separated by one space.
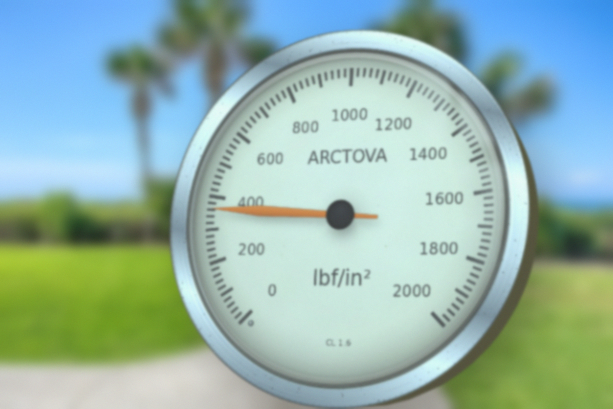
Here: 360 psi
